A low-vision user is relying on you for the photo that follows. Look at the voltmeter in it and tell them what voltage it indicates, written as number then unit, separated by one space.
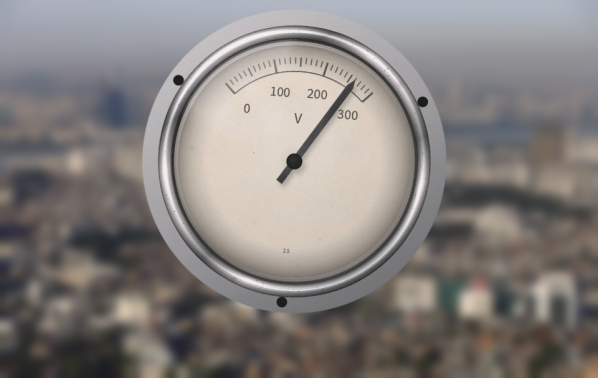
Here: 260 V
